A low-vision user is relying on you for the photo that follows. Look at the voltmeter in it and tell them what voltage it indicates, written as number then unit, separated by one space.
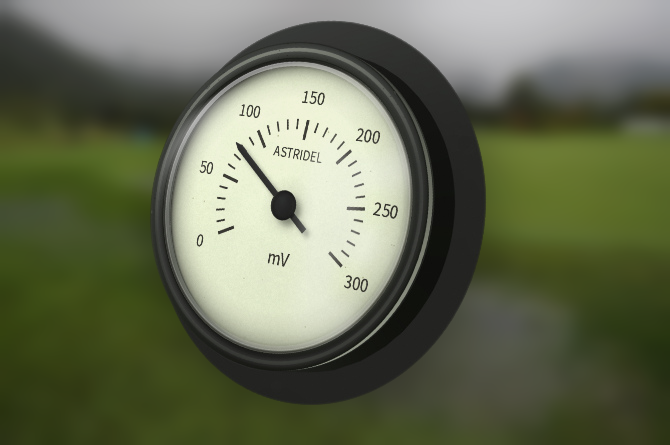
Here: 80 mV
